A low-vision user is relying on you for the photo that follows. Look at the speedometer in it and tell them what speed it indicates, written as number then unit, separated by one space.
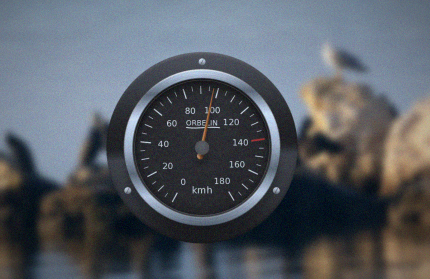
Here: 97.5 km/h
